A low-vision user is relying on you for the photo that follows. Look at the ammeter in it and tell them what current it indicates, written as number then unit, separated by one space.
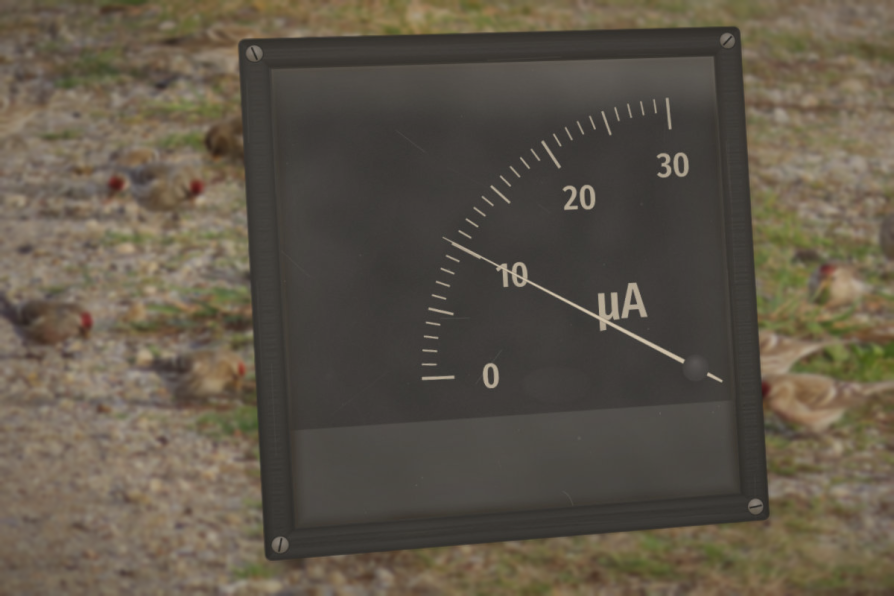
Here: 10 µA
